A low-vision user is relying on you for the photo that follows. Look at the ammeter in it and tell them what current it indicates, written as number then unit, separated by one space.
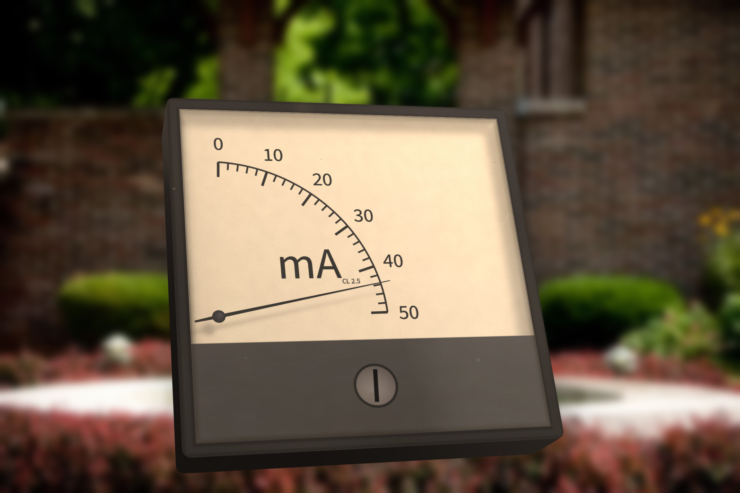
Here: 44 mA
